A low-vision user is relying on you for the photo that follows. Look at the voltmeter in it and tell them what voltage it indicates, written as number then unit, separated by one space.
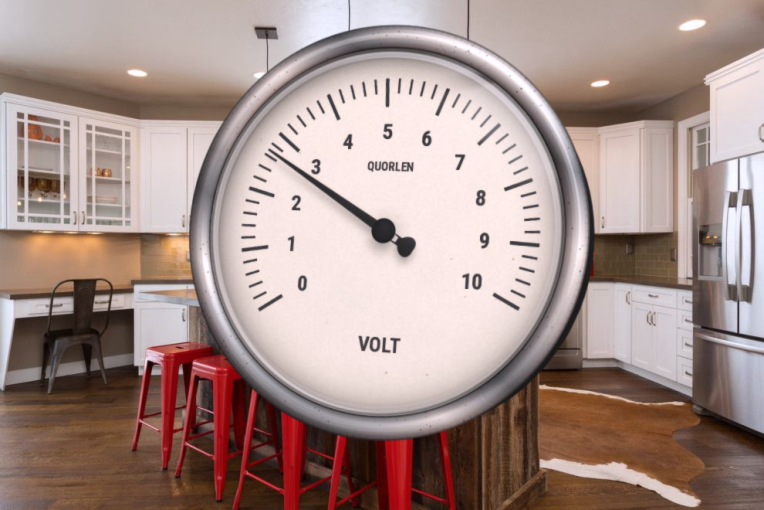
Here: 2.7 V
